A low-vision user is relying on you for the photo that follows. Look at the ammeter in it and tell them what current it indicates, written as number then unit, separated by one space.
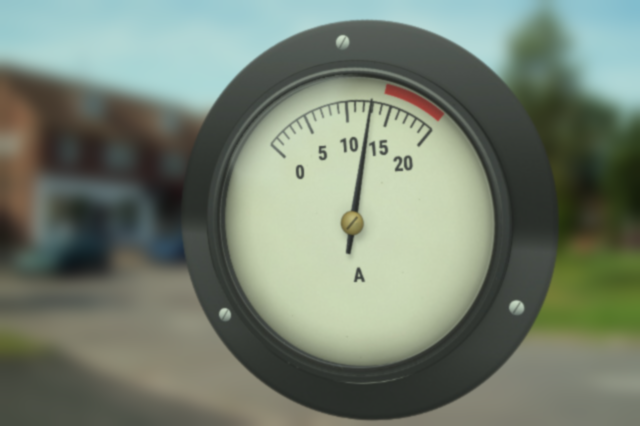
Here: 13 A
